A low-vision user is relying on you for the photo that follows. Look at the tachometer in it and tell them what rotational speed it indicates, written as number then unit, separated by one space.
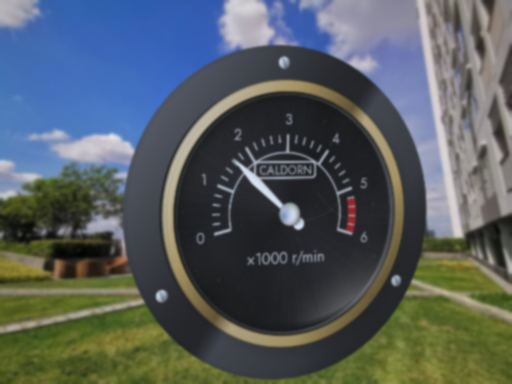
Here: 1600 rpm
